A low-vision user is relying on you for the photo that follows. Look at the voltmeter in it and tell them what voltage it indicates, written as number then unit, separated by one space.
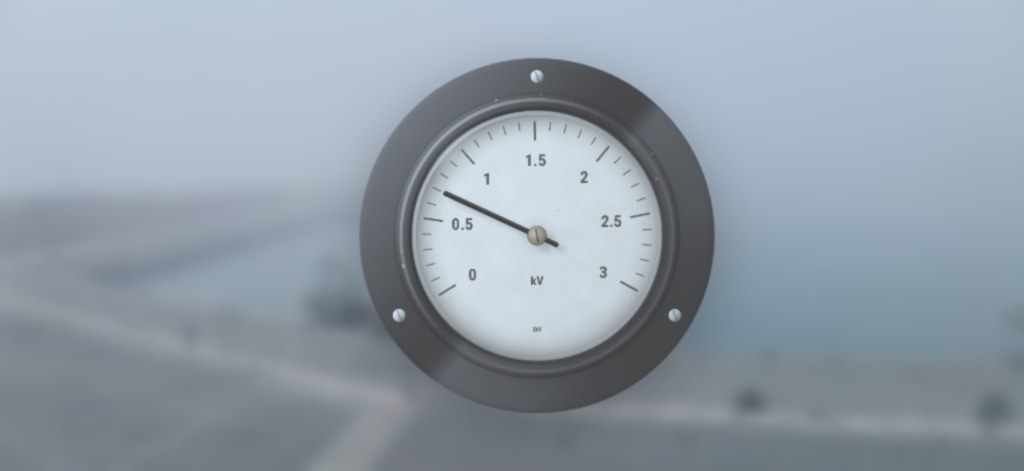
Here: 0.7 kV
